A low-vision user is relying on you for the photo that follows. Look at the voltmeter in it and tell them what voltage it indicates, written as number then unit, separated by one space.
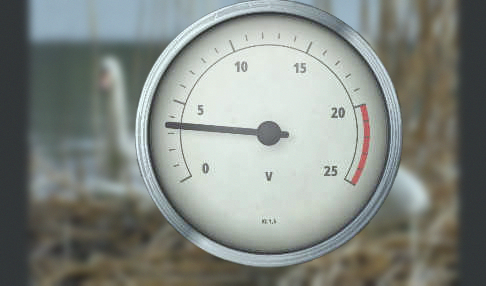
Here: 3.5 V
